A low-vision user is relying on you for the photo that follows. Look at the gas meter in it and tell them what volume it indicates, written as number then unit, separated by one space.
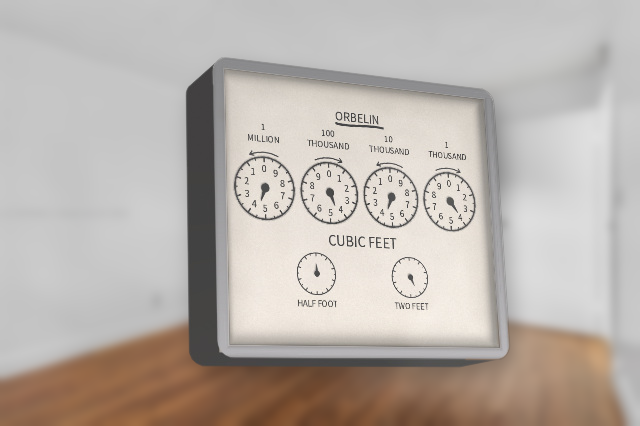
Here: 444400 ft³
